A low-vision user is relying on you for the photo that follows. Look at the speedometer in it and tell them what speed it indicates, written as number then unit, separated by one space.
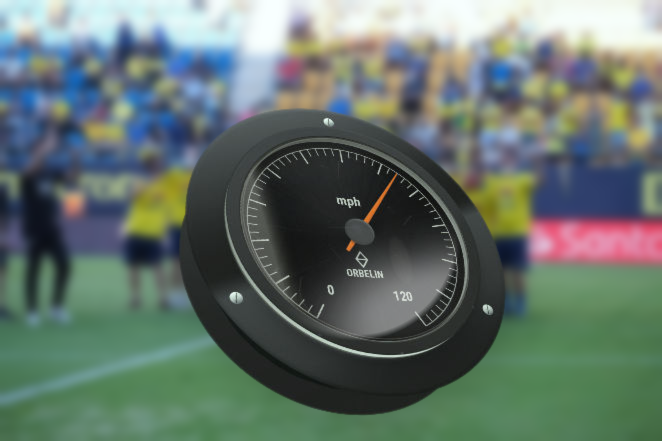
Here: 74 mph
